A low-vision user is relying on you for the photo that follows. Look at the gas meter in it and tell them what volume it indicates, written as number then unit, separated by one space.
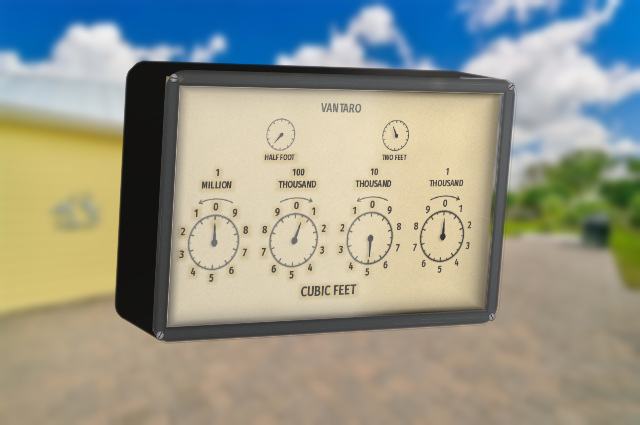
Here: 5000 ft³
